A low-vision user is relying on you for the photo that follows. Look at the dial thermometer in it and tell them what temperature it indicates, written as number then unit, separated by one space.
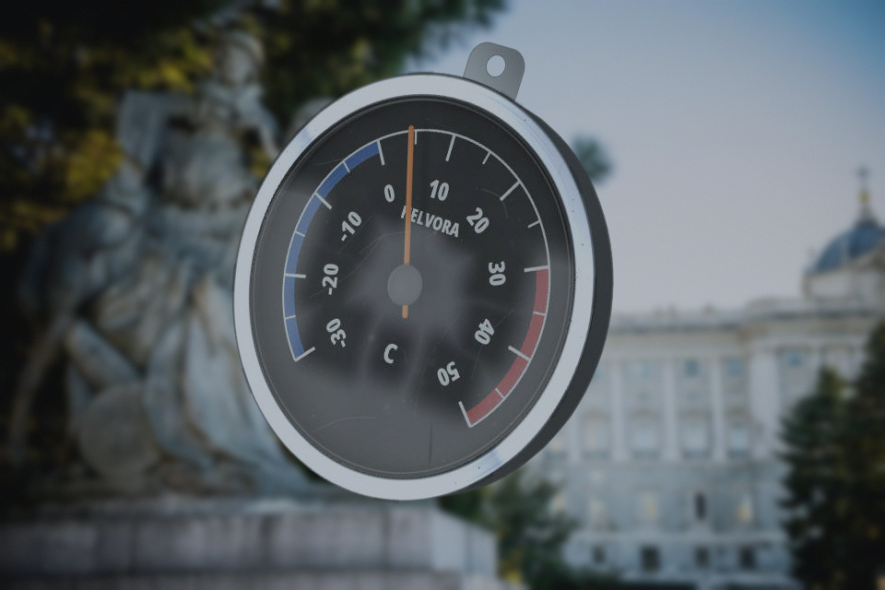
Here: 5 °C
